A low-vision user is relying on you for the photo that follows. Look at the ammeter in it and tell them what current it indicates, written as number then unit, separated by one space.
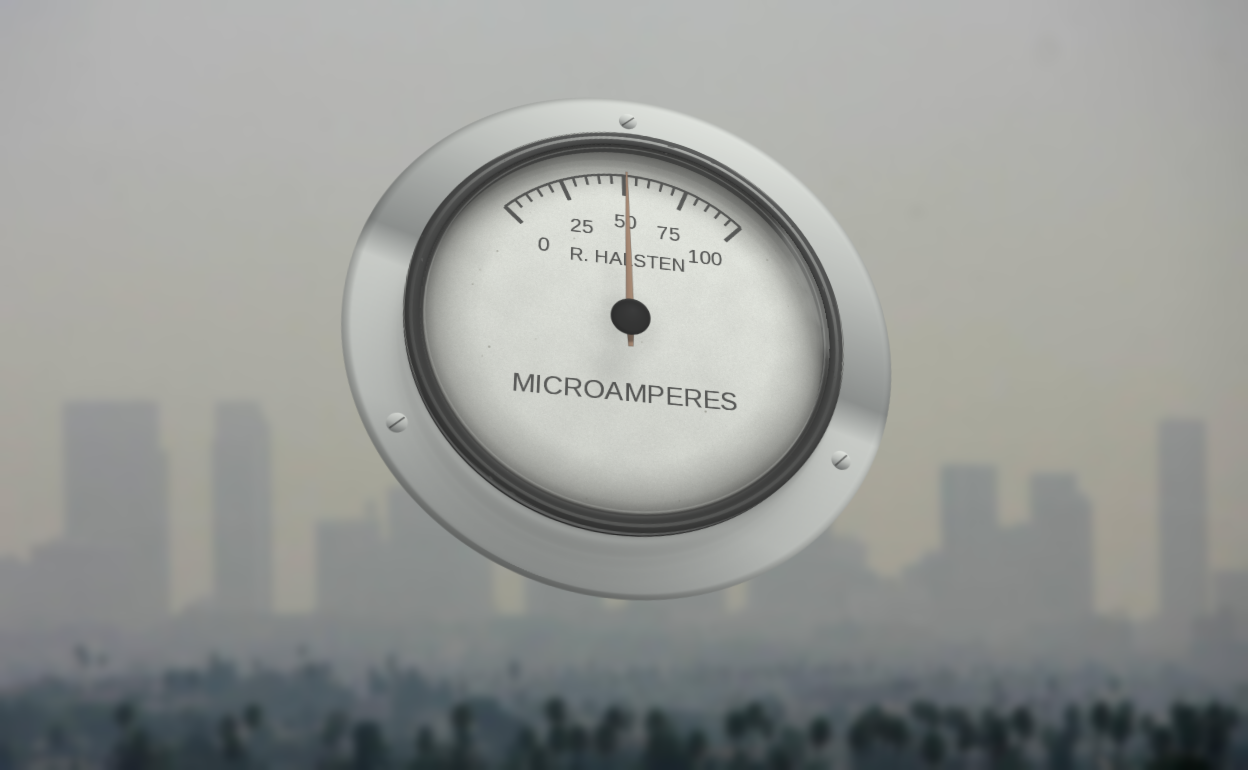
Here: 50 µA
